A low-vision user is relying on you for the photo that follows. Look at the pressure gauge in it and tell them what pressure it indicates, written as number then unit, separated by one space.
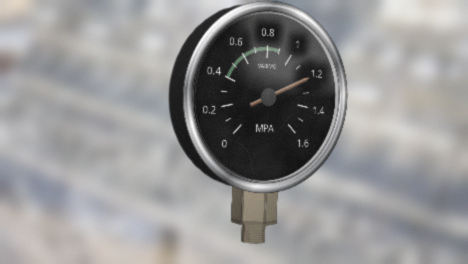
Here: 1.2 MPa
